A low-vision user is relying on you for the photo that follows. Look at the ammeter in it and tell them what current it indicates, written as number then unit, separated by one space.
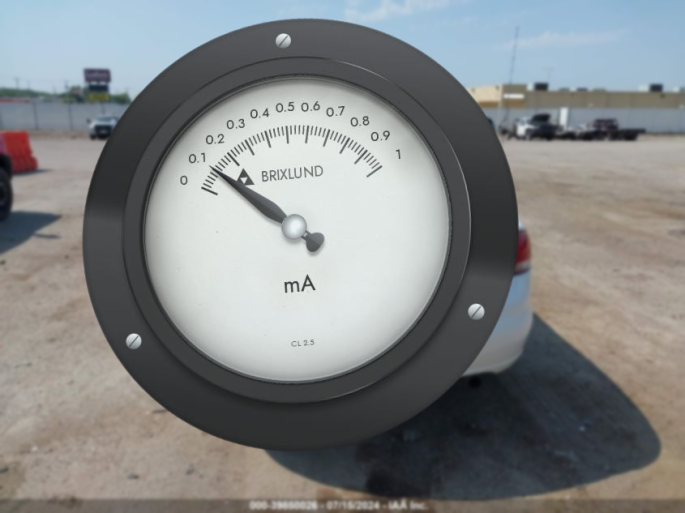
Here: 0.1 mA
